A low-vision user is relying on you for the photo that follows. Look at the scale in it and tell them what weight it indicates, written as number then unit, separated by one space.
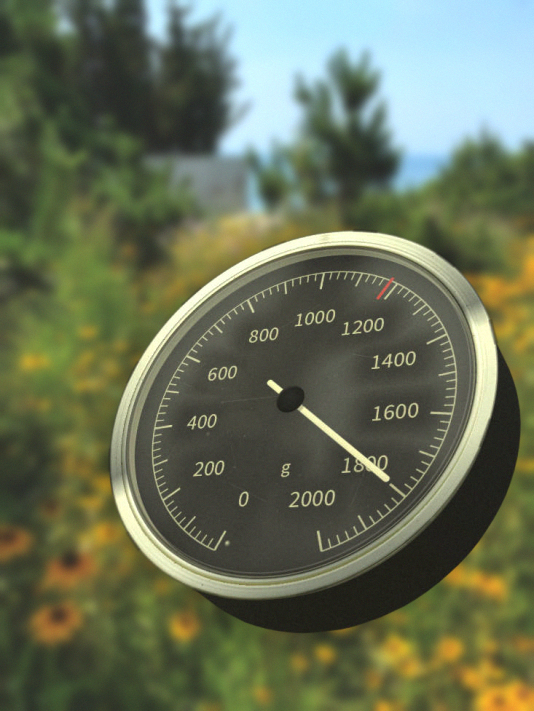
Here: 1800 g
